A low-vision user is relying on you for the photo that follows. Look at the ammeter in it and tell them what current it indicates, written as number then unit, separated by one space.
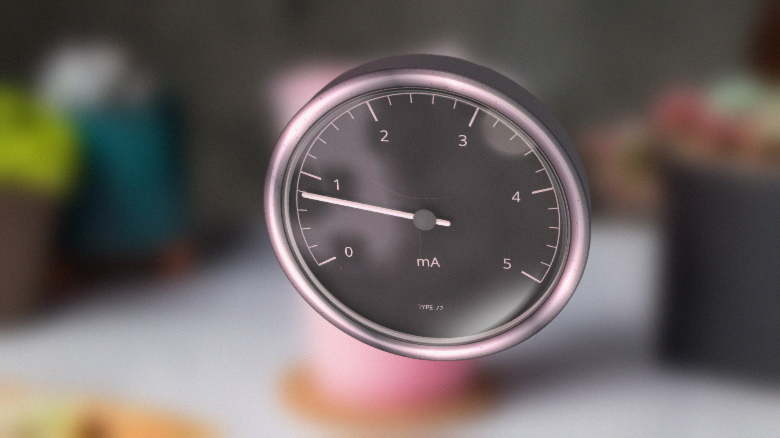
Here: 0.8 mA
